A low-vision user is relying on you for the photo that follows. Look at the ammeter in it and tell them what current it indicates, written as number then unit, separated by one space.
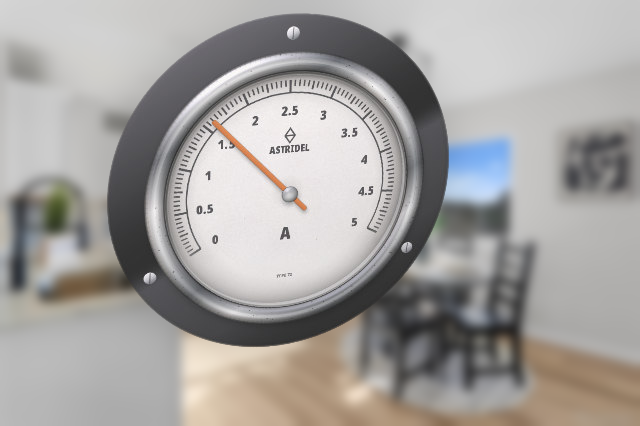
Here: 1.6 A
